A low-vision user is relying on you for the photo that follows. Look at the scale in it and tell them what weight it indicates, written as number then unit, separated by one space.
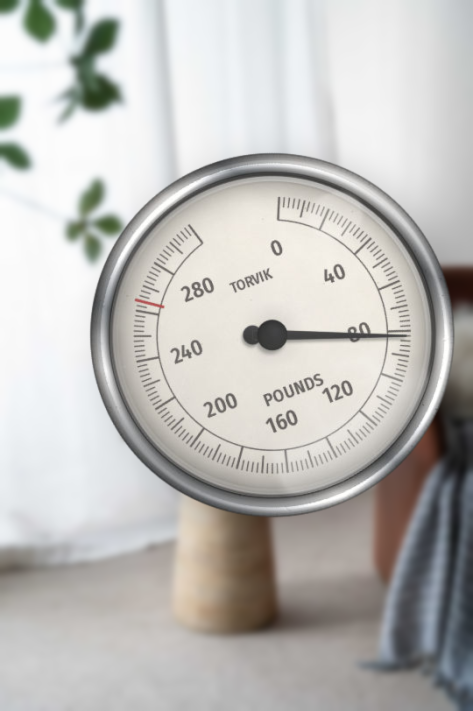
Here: 82 lb
